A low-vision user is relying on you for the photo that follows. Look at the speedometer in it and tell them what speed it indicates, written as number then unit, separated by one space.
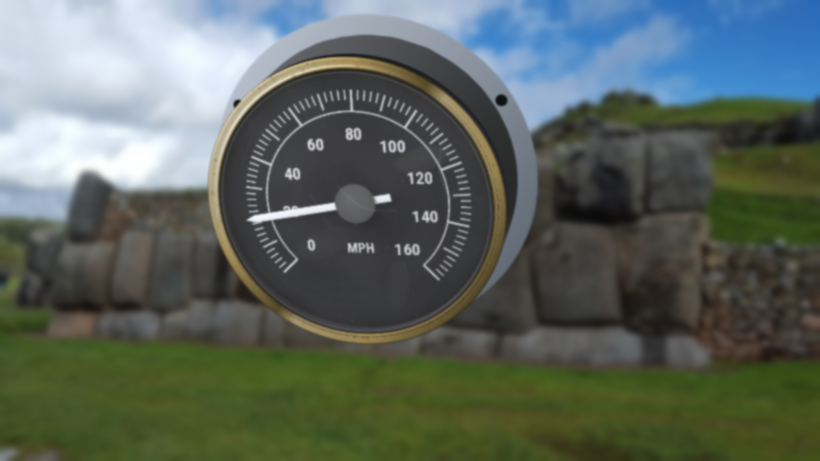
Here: 20 mph
